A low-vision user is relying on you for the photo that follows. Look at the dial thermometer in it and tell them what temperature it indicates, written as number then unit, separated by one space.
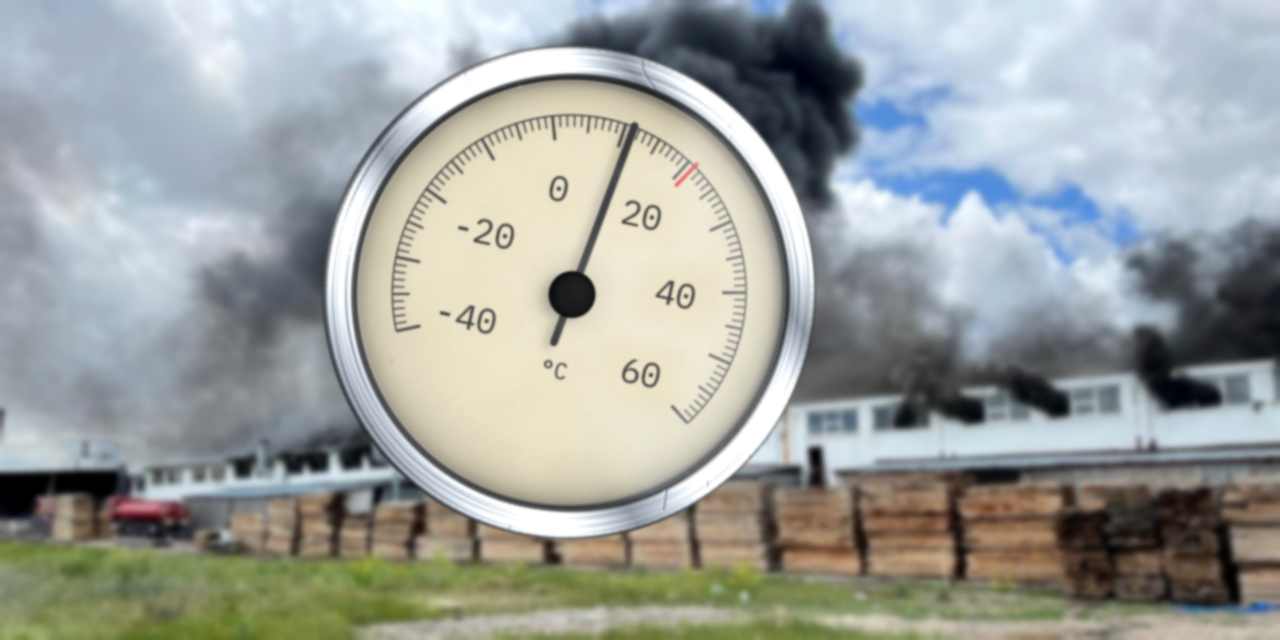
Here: 11 °C
